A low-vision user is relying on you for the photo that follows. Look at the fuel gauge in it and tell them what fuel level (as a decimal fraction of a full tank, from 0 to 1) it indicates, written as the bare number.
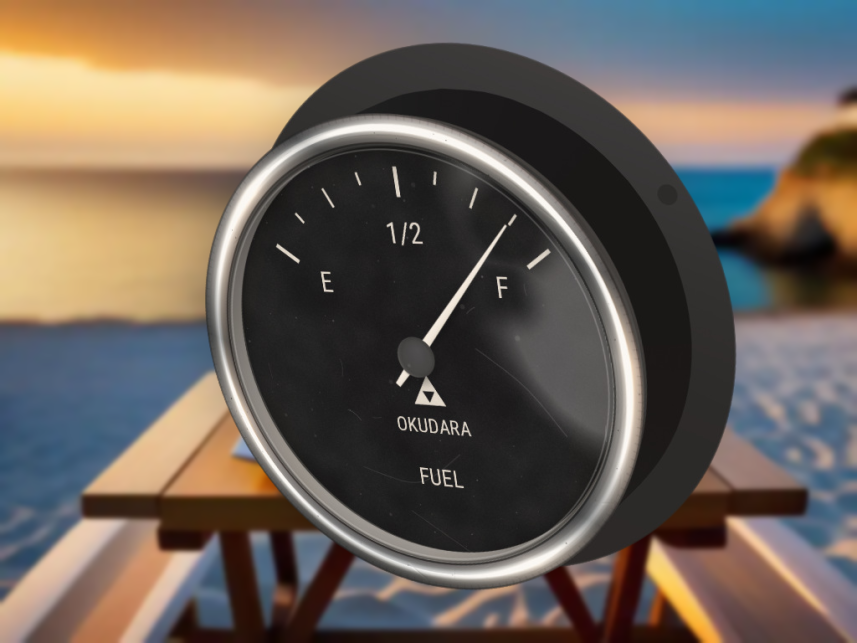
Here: 0.875
